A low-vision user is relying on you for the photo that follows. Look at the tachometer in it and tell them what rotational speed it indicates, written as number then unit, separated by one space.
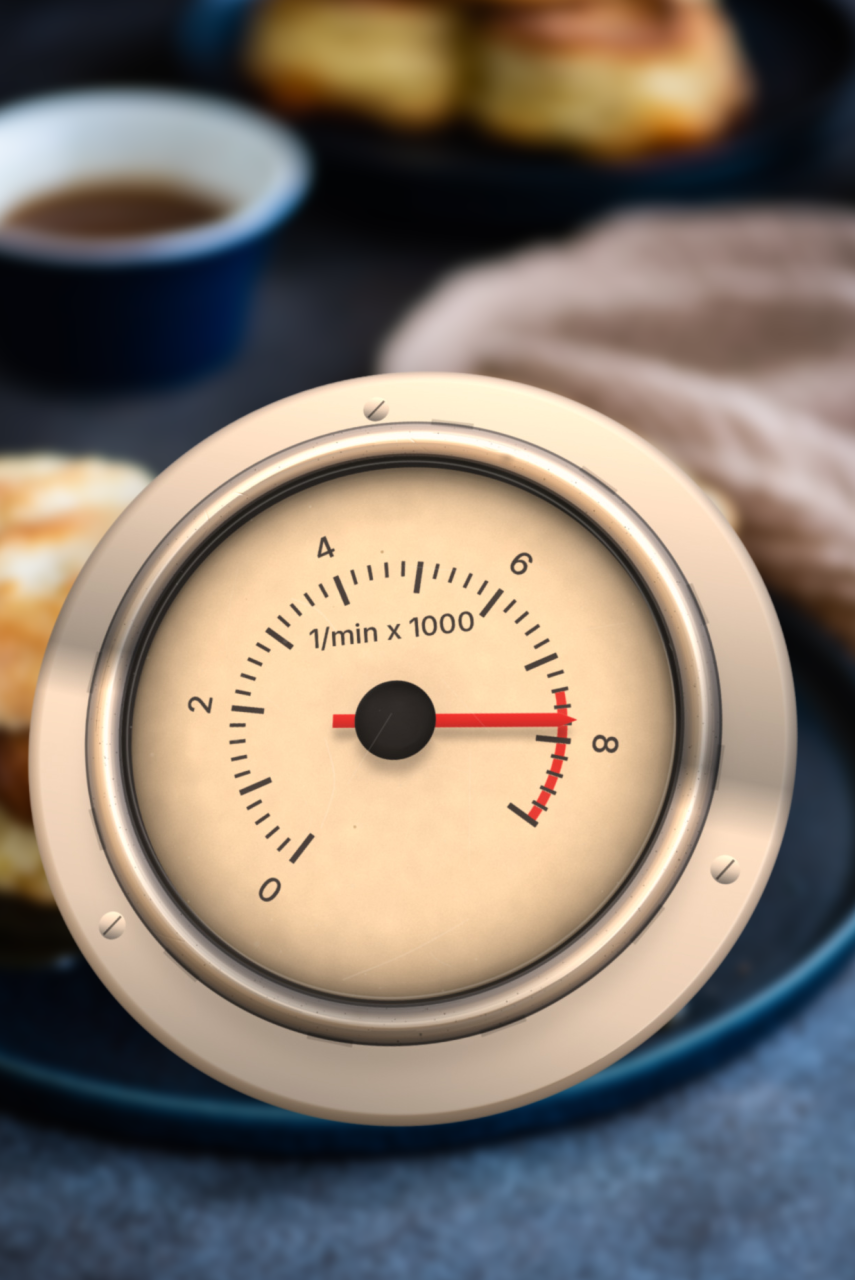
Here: 7800 rpm
